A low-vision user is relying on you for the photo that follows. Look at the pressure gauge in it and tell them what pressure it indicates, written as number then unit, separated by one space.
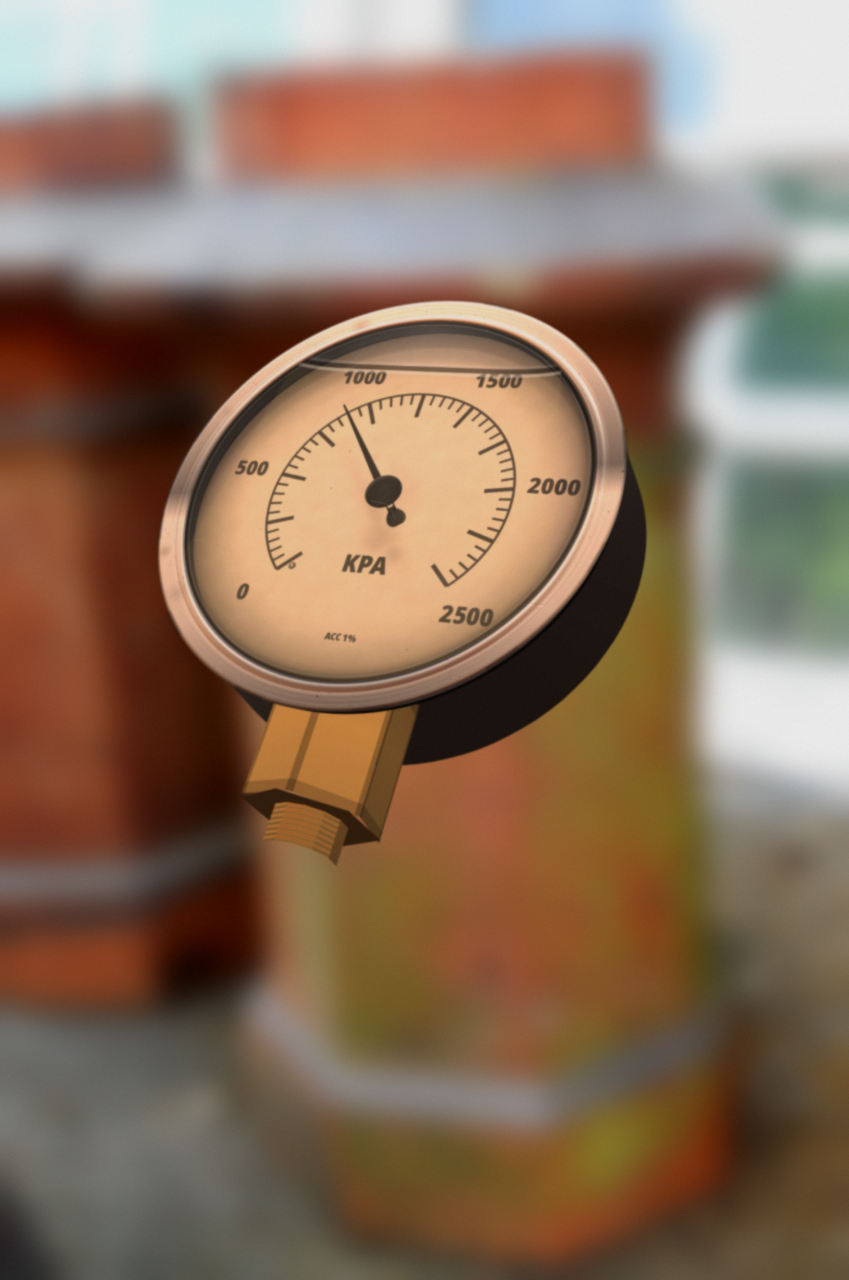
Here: 900 kPa
